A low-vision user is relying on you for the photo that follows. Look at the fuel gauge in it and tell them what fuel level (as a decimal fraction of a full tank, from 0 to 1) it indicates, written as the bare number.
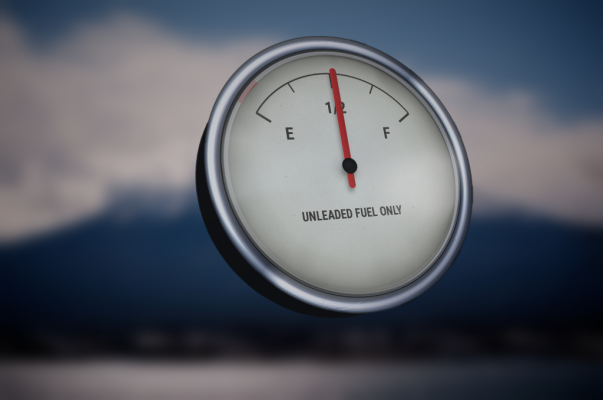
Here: 0.5
